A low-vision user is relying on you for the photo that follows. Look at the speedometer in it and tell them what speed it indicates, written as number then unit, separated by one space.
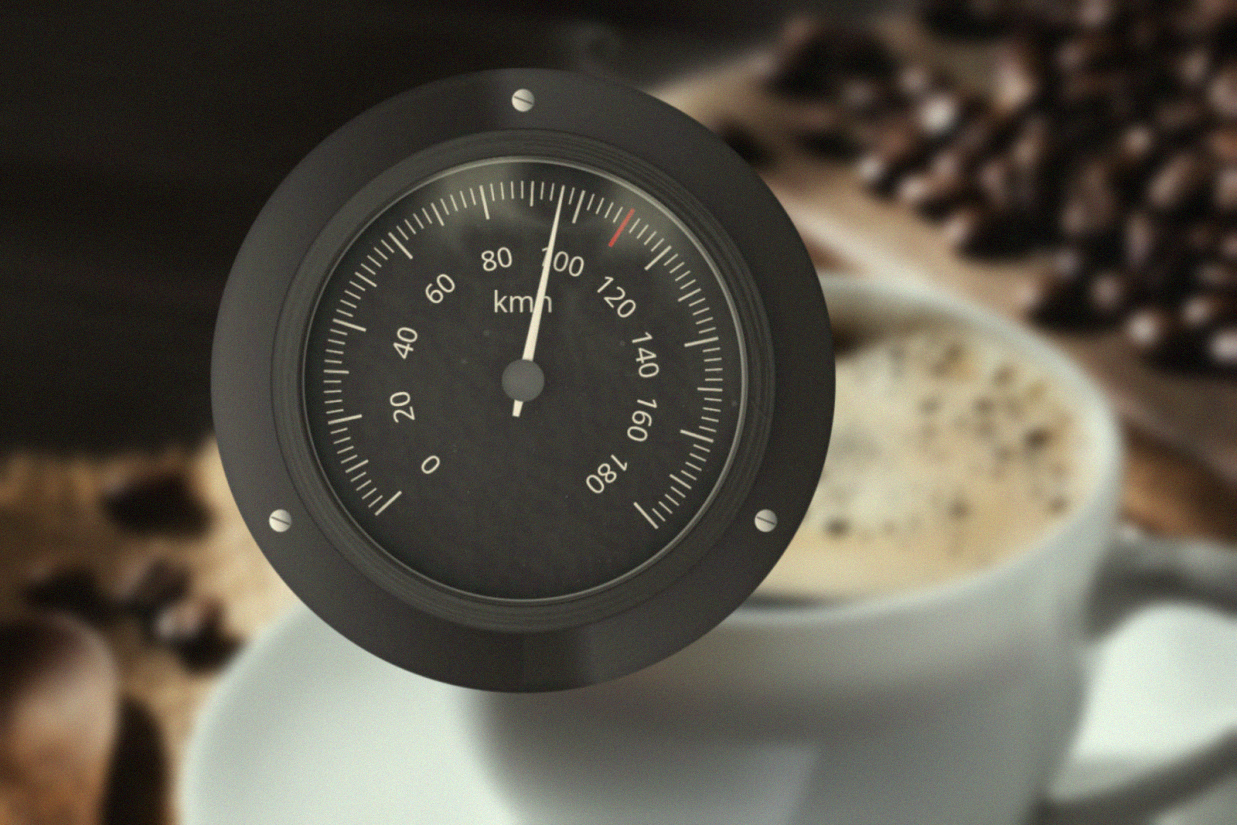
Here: 96 km/h
